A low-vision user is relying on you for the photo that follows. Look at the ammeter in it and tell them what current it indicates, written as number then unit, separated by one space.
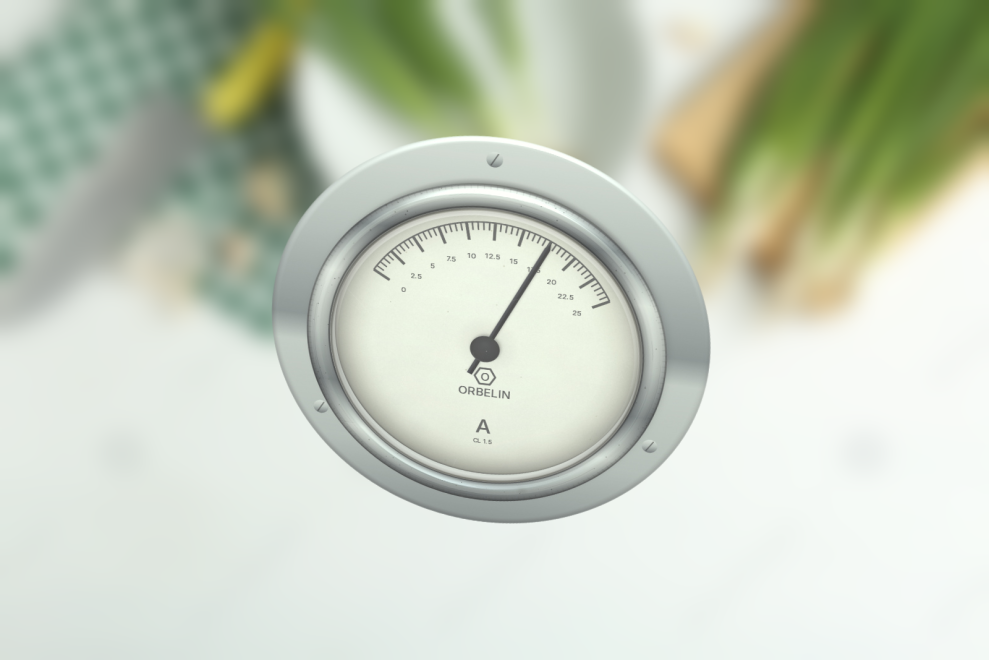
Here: 17.5 A
